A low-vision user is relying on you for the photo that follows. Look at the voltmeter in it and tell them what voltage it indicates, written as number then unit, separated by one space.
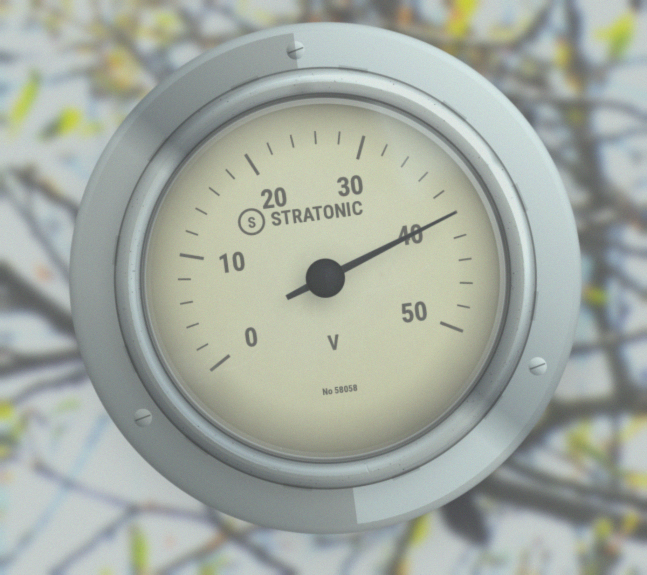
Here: 40 V
